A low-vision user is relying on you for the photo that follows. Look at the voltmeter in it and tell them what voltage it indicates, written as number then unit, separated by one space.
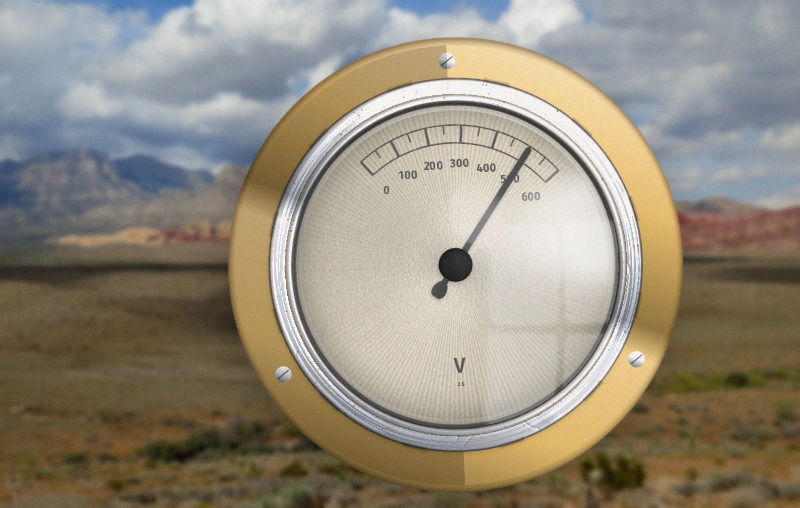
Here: 500 V
